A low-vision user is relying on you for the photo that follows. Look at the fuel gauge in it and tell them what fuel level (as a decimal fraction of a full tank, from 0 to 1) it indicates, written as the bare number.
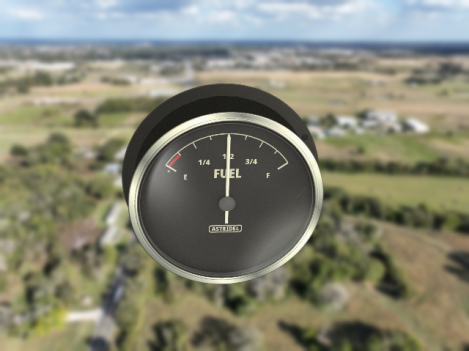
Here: 0.5
